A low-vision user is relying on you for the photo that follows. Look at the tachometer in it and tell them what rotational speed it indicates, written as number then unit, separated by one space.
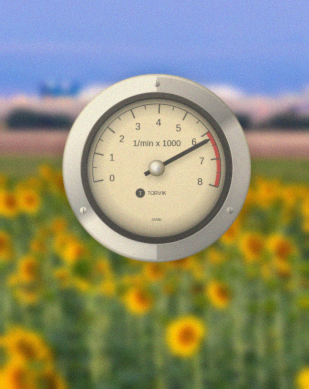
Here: 6250 rpm
